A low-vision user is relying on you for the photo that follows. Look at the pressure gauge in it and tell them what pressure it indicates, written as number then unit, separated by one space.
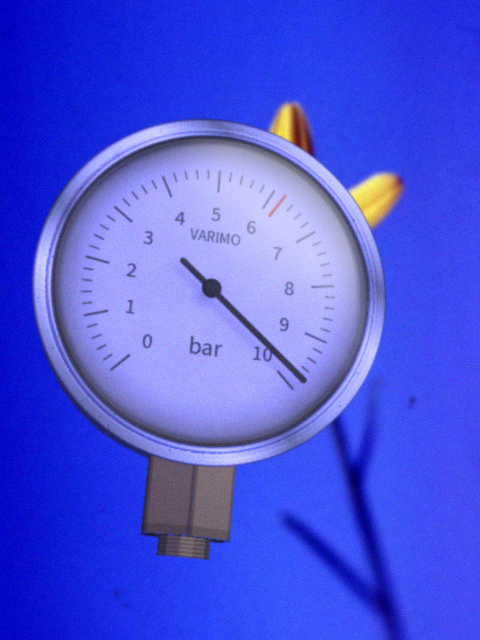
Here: 9.8 bar
